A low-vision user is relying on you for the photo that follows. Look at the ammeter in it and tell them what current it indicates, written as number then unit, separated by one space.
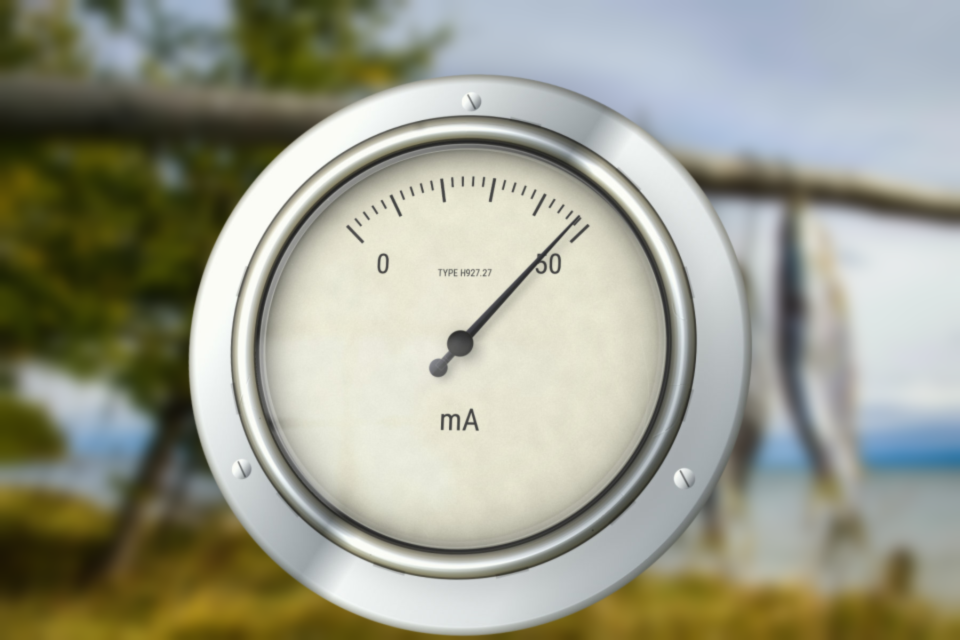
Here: 48 mA
